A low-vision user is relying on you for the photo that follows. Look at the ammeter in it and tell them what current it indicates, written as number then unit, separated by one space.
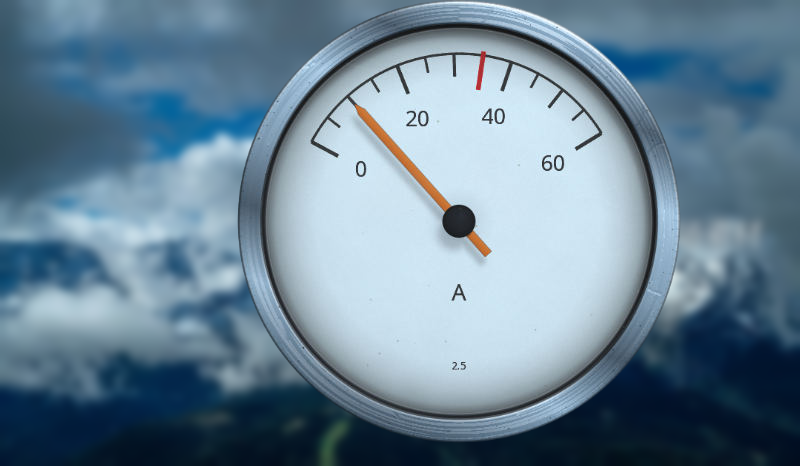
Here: 10 A
